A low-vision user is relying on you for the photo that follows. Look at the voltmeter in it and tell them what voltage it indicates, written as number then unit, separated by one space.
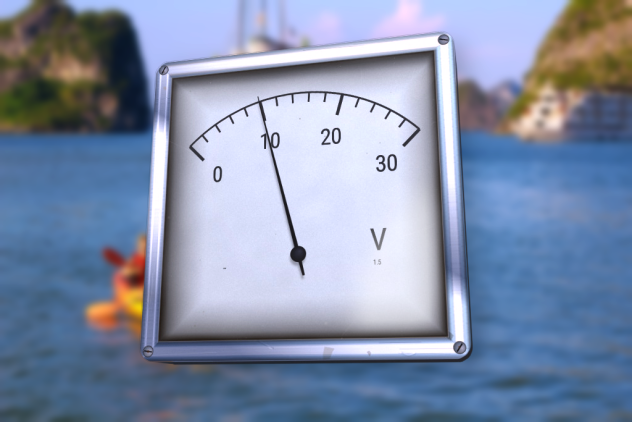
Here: 10 V
